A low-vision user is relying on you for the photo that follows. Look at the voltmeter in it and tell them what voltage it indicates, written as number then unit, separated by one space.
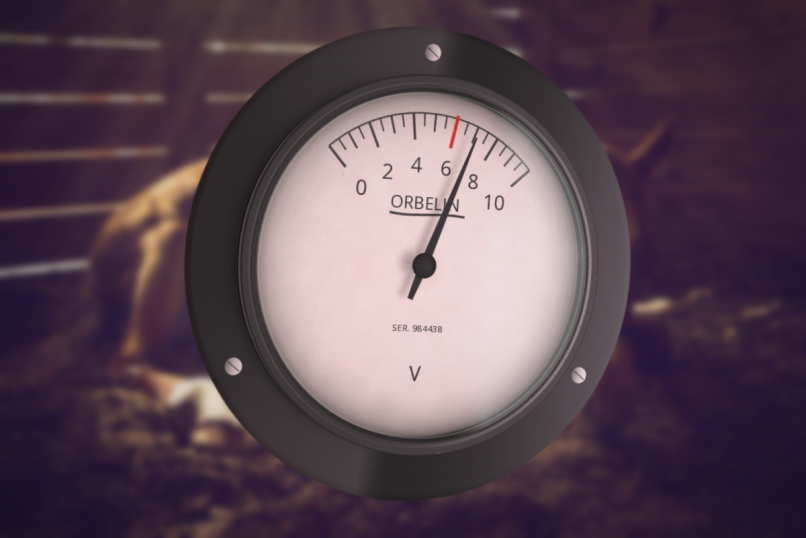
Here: 7 V
